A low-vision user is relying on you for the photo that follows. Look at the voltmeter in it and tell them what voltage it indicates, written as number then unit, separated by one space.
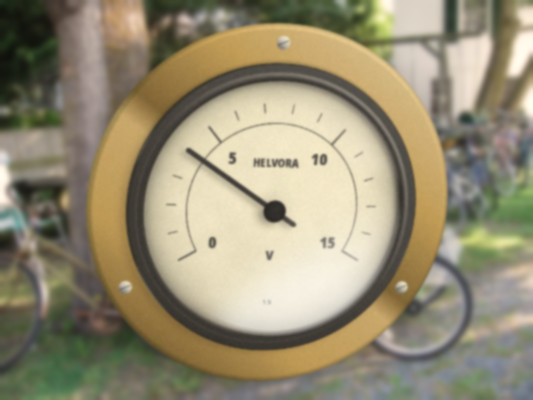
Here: 4 V
